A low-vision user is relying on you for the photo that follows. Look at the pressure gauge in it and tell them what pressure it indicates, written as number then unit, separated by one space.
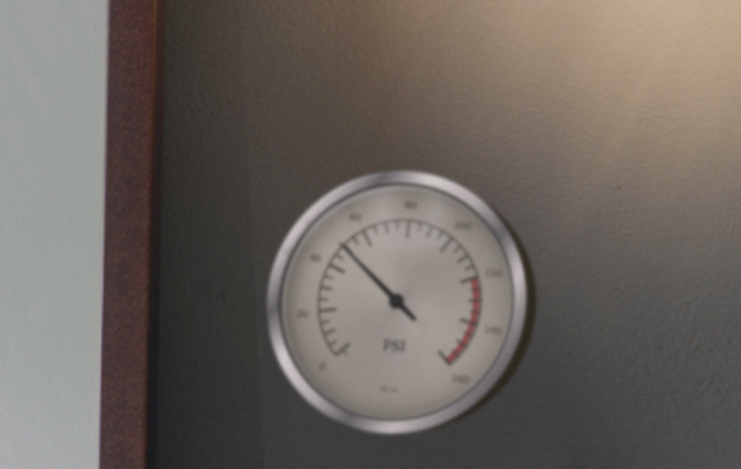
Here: 50 psi
